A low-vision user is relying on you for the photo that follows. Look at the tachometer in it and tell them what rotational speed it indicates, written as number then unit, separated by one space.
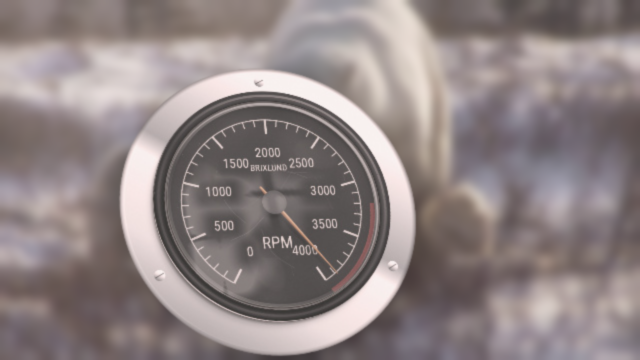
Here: 3900 rpm
